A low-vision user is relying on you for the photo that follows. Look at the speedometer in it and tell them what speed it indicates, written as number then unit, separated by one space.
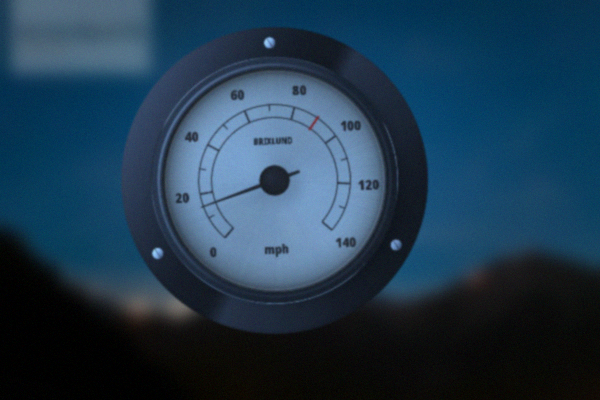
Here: 15 mph
